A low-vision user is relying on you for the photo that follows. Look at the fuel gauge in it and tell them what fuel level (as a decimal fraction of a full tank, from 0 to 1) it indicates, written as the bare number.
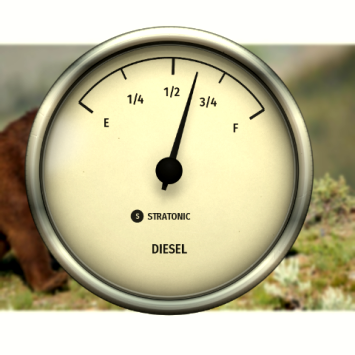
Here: 0.625
